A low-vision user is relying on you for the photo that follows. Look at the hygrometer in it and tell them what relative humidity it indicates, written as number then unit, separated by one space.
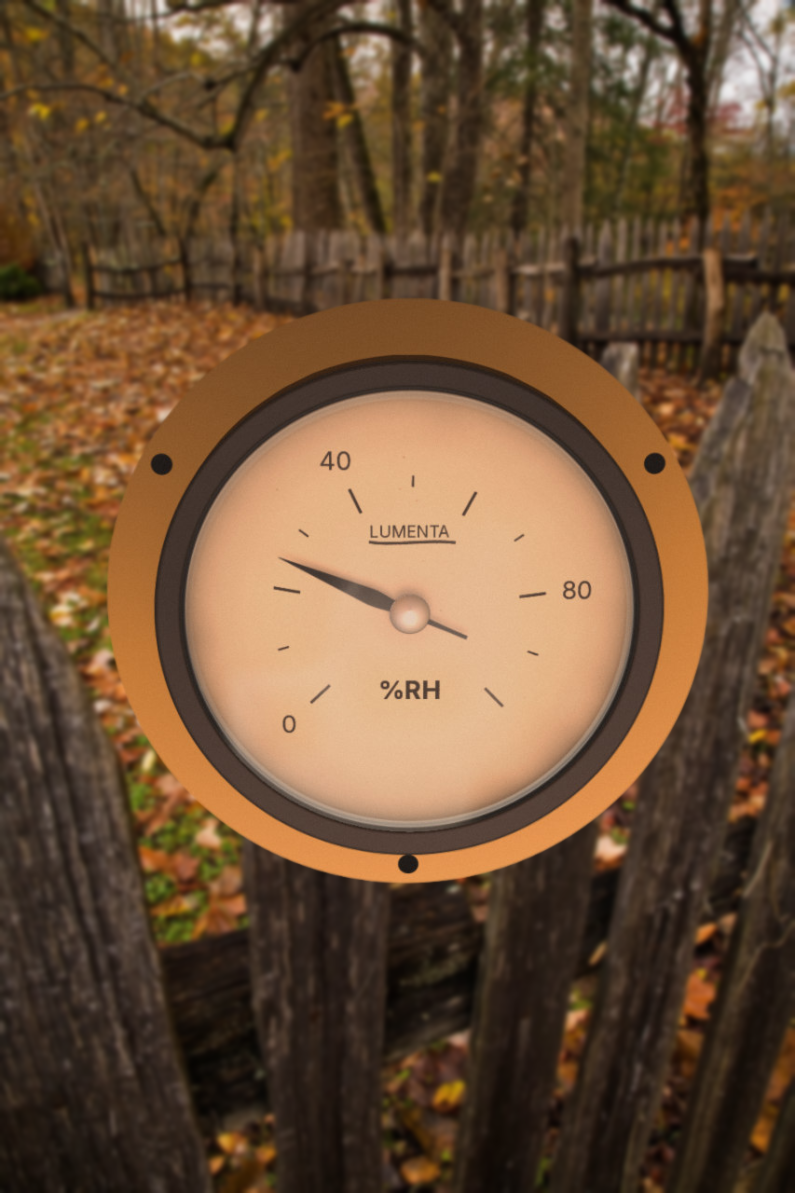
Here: 25 %
